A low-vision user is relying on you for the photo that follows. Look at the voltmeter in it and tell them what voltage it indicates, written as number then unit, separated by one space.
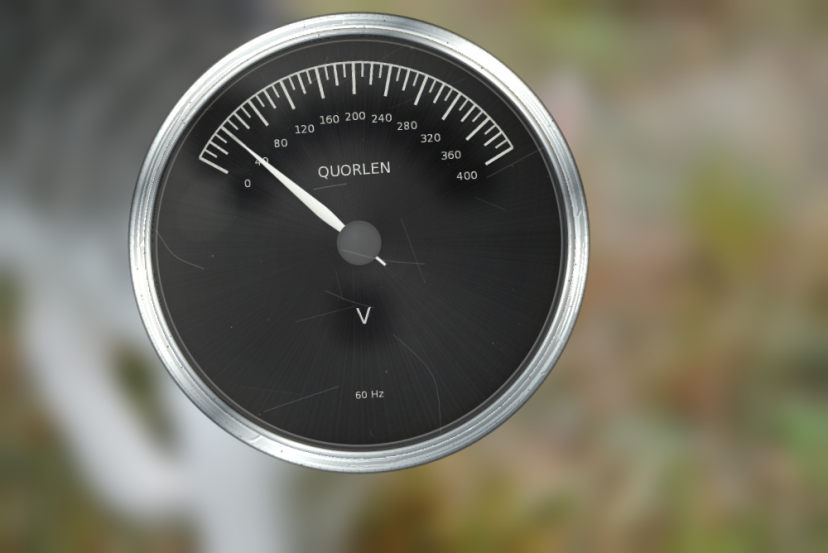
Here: 40 V
